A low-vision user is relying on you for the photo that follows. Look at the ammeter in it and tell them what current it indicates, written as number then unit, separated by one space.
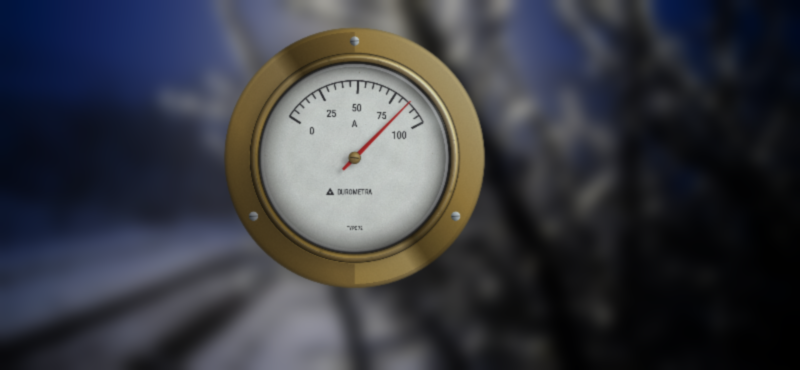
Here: 85 A
